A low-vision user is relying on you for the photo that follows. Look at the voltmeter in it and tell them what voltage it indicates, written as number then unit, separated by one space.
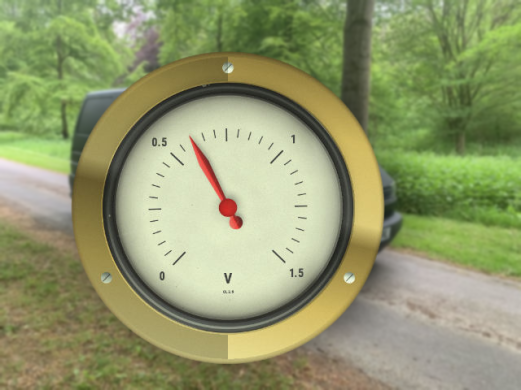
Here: 0.6 V
